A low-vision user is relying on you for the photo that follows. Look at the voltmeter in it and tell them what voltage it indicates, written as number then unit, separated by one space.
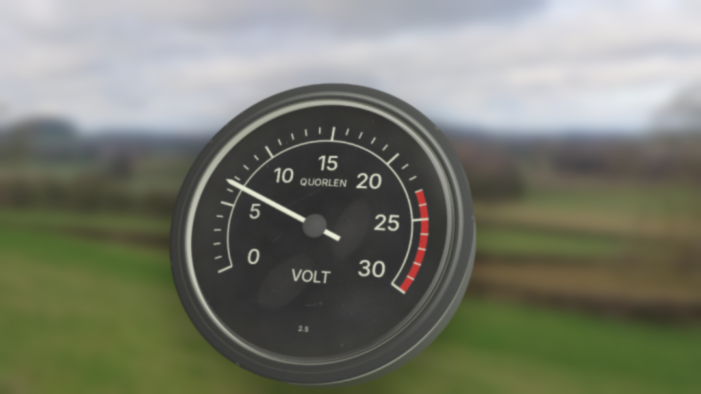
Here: 6.5 V
